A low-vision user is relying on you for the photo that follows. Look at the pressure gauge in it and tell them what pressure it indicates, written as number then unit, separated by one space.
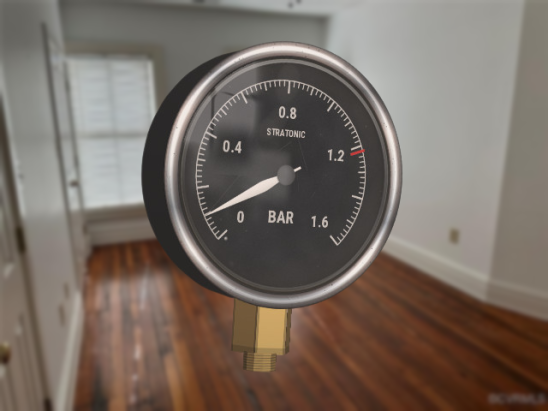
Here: 0.1 bar
